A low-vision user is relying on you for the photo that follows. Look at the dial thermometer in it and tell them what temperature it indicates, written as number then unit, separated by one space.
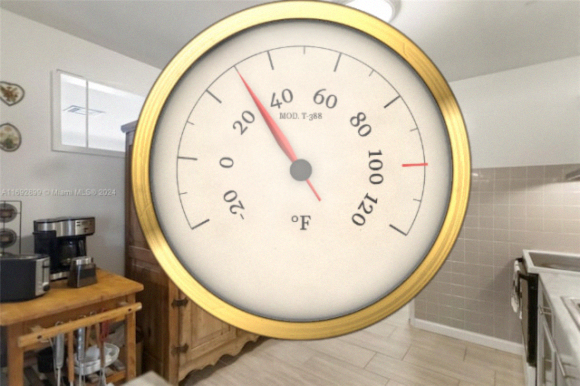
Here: 30 °F
